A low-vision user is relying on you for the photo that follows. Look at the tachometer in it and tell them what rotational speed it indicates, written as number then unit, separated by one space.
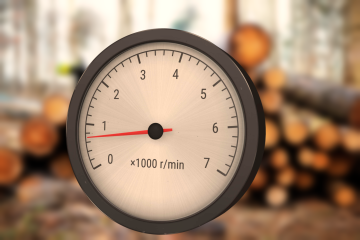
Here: 700 rpm
